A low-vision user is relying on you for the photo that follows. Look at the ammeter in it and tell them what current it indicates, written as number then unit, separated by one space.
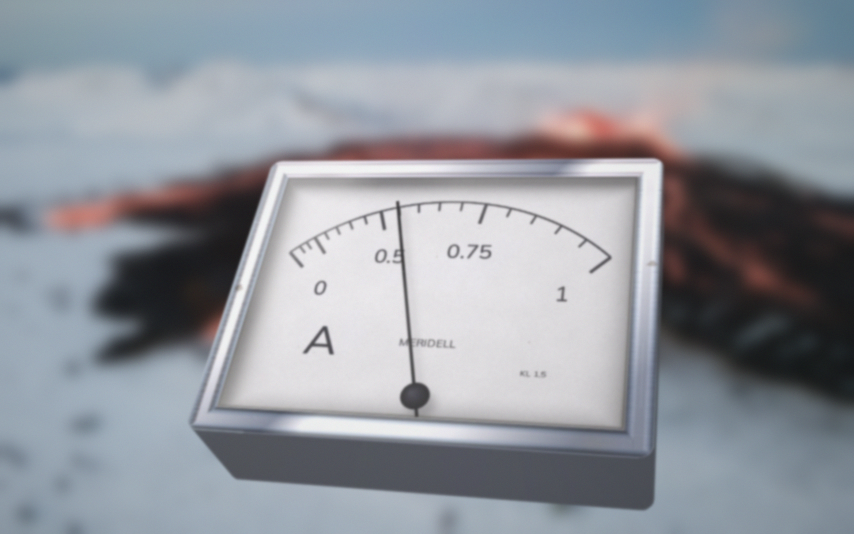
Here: 0.55 A
